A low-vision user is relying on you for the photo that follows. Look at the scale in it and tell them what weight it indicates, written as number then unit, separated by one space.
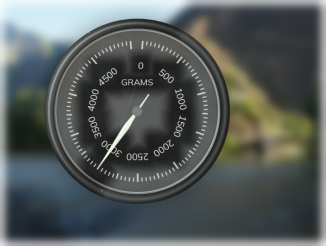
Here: 3000 g
